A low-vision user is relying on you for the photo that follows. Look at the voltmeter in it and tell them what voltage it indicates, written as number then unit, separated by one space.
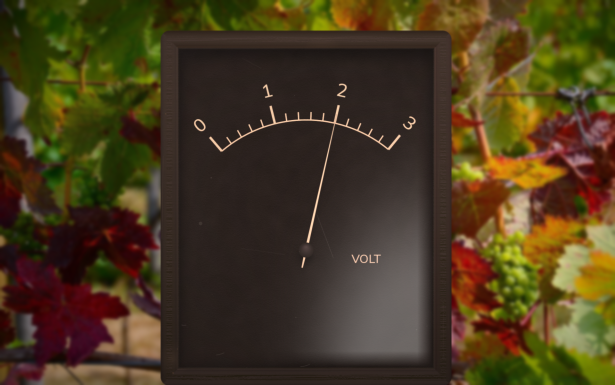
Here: 2 V
